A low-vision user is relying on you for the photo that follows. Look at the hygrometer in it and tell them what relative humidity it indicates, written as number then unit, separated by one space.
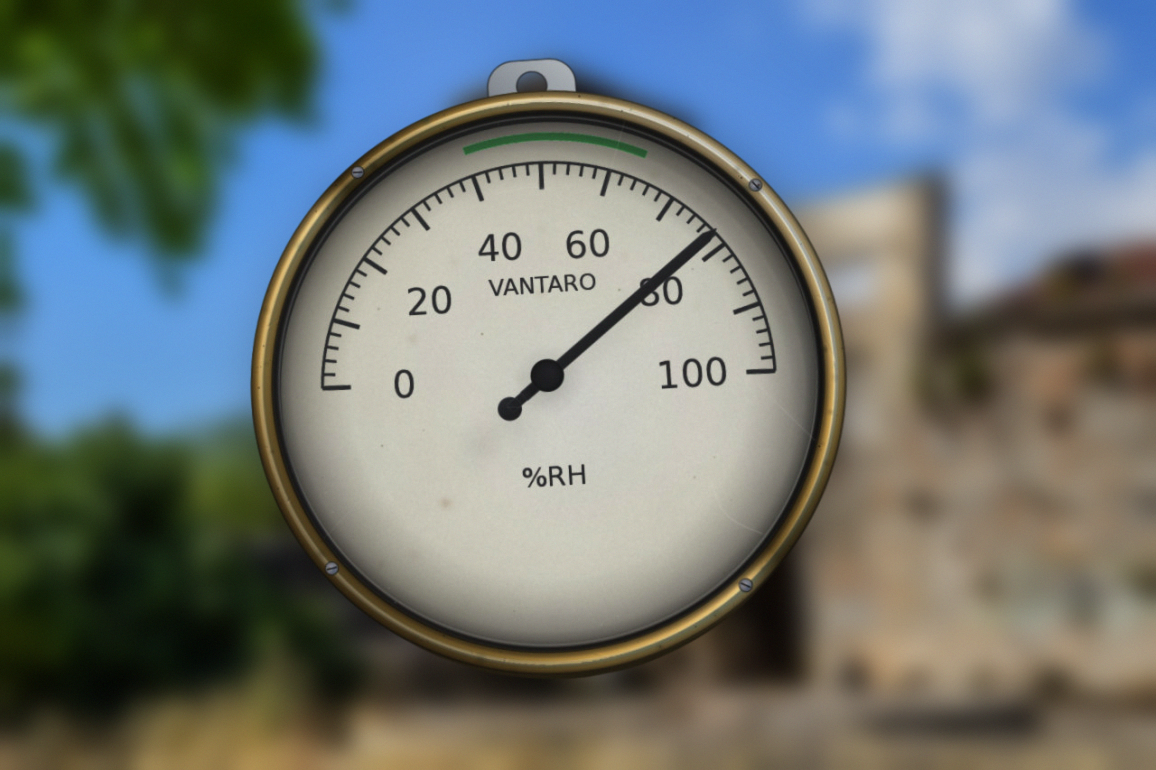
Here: 78 %
